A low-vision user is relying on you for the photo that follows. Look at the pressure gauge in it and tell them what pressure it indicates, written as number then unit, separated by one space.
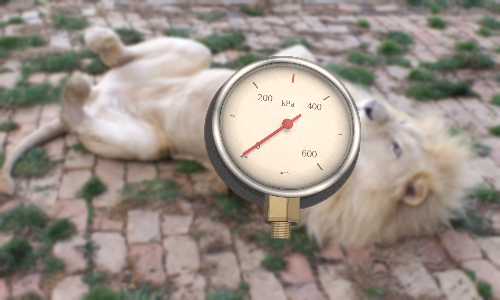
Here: 0 kPa
